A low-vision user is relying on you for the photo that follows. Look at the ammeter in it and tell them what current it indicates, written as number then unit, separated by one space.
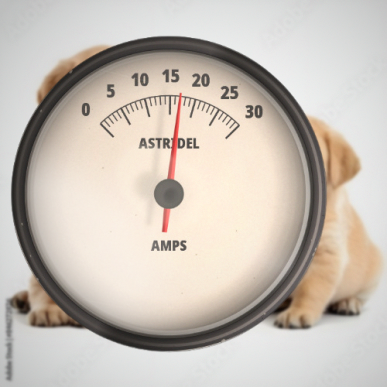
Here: 17 A
